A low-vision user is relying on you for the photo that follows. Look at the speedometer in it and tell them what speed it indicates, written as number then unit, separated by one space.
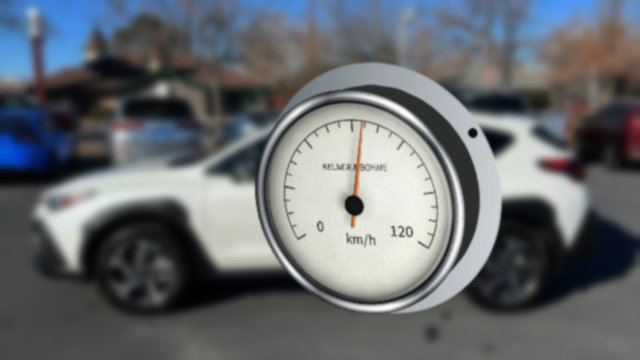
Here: 65 km/h
